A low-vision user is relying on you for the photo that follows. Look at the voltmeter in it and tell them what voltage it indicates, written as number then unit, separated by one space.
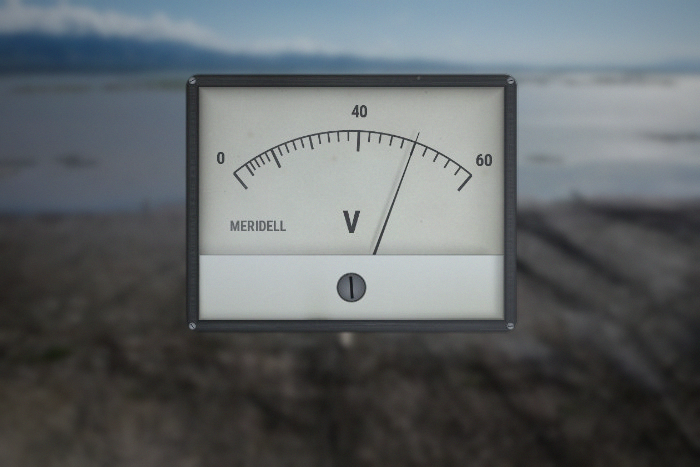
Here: 50 V
